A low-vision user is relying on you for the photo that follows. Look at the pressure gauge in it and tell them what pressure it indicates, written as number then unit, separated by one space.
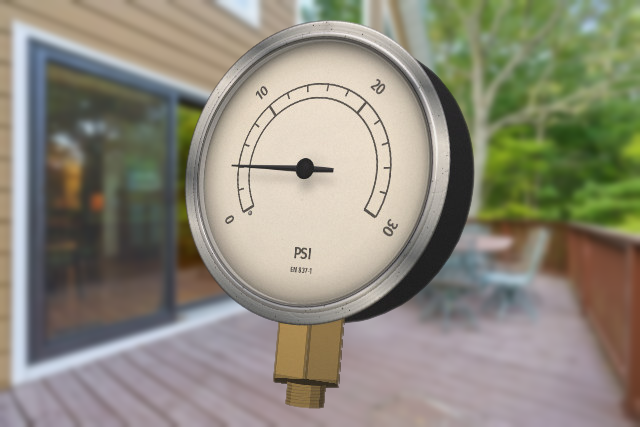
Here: 4 psi
